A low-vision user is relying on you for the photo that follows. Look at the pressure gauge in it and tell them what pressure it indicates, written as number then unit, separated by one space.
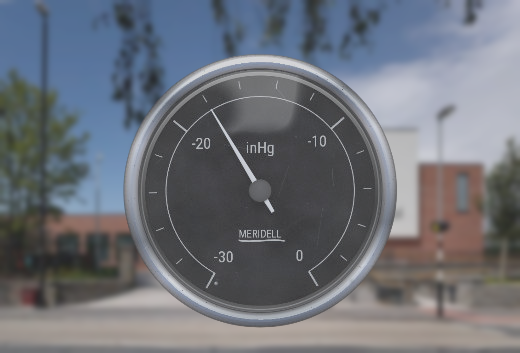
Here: -18 inHg
